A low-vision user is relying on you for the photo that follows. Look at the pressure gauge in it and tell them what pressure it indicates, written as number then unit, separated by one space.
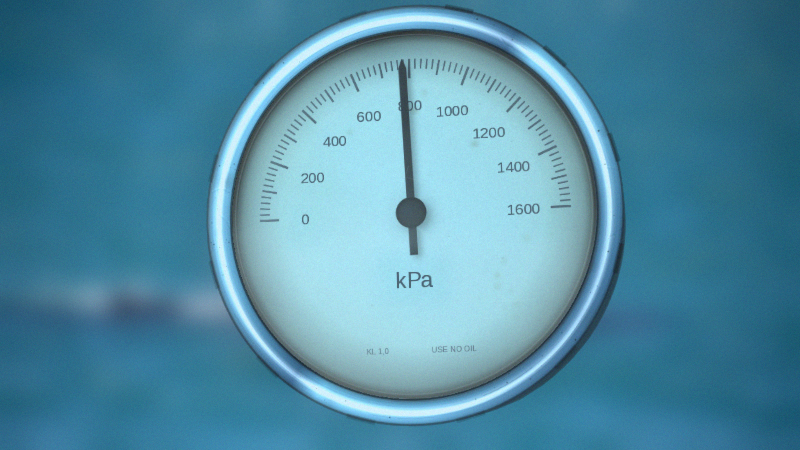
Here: 780 kPa
